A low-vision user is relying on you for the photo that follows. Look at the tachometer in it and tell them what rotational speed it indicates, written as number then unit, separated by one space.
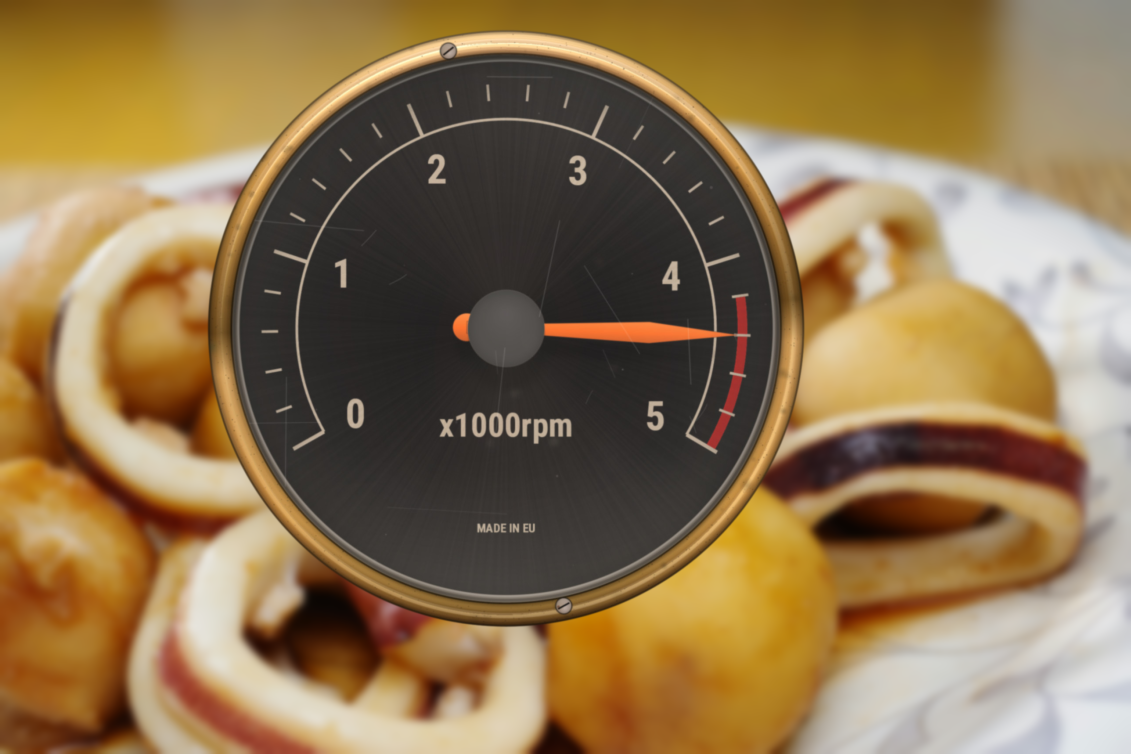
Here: 4400 rpm
